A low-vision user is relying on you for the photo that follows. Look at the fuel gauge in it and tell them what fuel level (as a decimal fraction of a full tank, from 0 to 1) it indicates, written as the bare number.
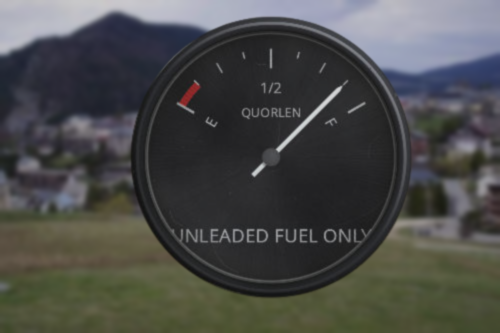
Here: 0.875
